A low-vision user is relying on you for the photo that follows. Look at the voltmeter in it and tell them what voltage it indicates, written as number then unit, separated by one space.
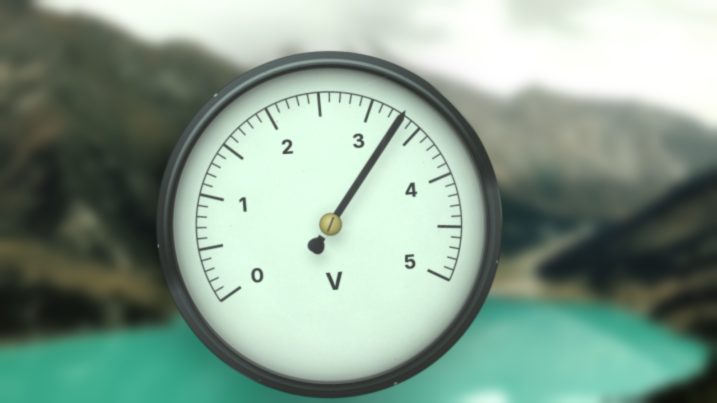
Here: 3.3 V
